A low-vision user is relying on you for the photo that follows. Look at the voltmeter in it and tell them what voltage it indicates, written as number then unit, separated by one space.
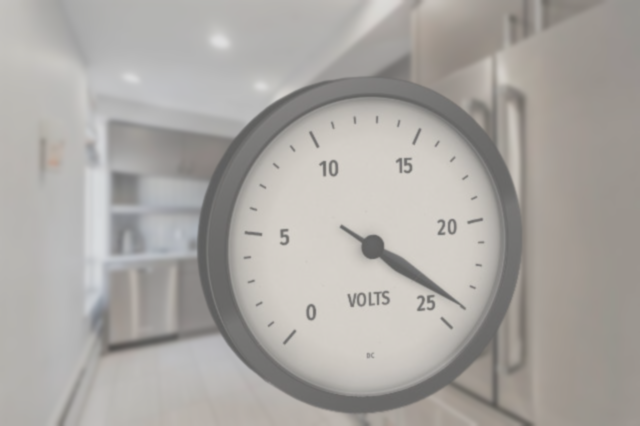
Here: 24 V
